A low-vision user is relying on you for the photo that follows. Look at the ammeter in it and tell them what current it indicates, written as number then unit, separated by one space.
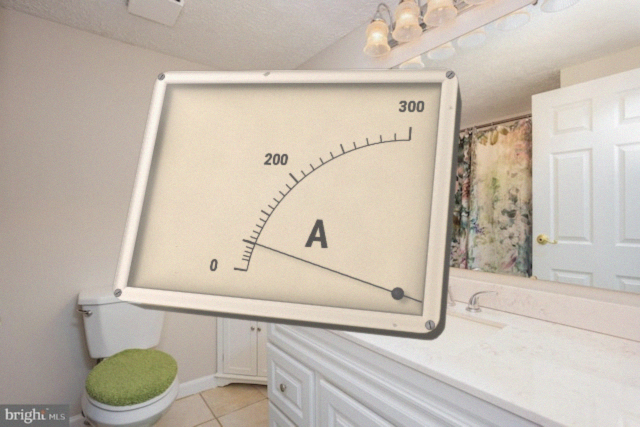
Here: 100 A
